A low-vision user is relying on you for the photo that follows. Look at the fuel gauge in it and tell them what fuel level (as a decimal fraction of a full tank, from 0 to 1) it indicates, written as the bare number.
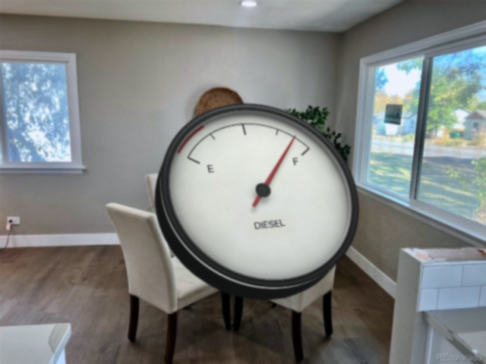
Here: 0.875
